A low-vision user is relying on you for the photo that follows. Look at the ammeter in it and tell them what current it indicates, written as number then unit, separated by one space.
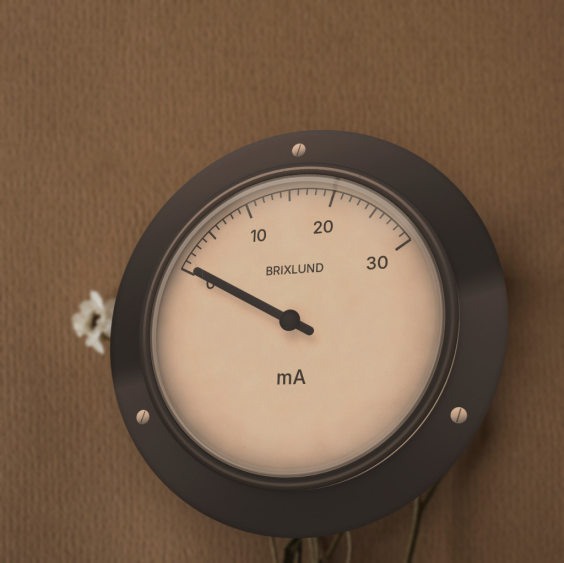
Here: 0.5 mA
